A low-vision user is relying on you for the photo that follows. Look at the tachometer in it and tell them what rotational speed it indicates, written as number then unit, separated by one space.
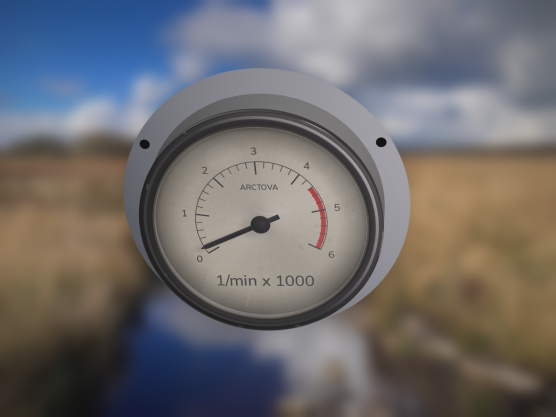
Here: 200 rpm
